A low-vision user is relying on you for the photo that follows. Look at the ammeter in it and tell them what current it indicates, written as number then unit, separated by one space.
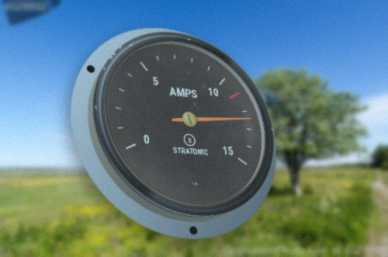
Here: 12.5 A
